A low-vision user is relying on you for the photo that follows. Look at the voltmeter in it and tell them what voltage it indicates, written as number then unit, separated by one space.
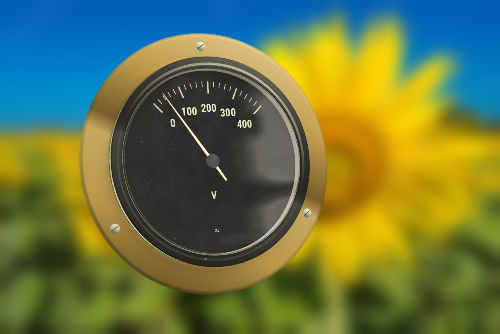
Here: 40 V
